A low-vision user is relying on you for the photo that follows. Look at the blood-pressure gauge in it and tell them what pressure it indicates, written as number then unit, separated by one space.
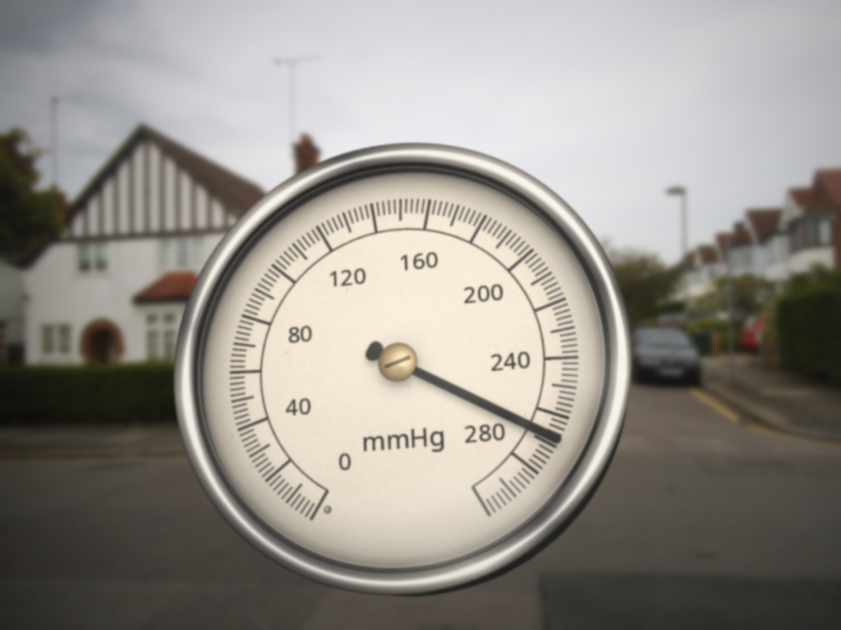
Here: 268 mmHg
